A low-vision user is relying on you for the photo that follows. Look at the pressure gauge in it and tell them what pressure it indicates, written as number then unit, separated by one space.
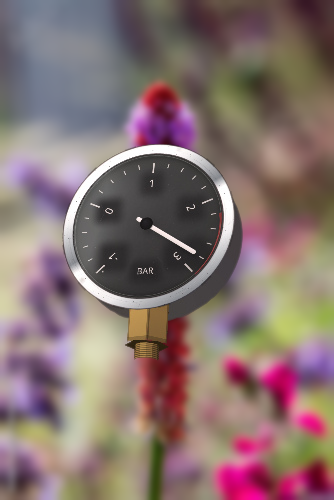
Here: 2.8 bar
